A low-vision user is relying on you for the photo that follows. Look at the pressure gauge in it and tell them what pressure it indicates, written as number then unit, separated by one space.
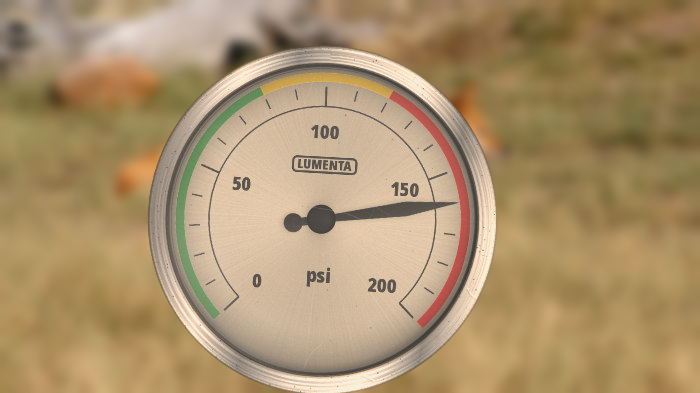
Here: 160 psi
